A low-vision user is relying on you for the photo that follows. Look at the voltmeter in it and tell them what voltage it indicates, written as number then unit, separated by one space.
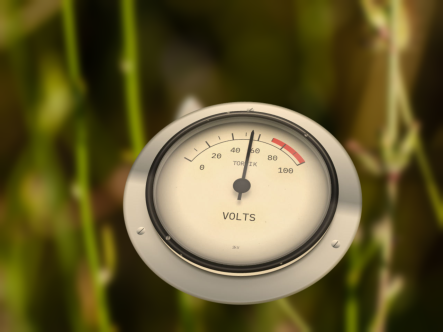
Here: 55 V
